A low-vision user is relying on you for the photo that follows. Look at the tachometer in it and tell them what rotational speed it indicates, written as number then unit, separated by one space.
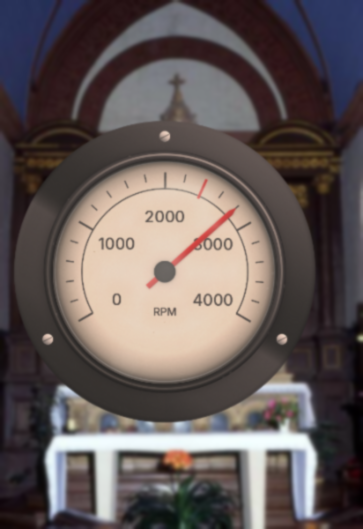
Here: 2800 rpm
